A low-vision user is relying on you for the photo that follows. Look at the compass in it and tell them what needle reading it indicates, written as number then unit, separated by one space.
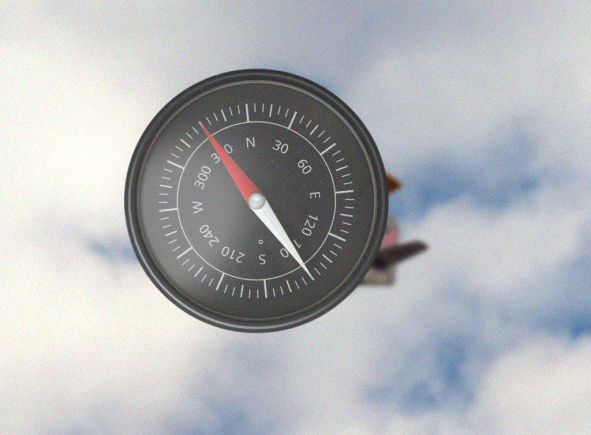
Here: 330 °
